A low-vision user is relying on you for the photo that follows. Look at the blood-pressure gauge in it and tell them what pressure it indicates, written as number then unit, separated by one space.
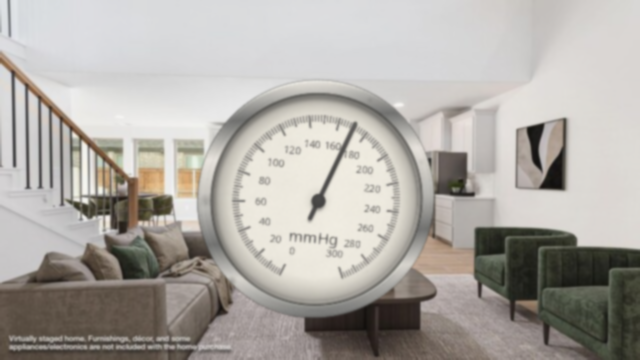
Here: 170 mmHg
